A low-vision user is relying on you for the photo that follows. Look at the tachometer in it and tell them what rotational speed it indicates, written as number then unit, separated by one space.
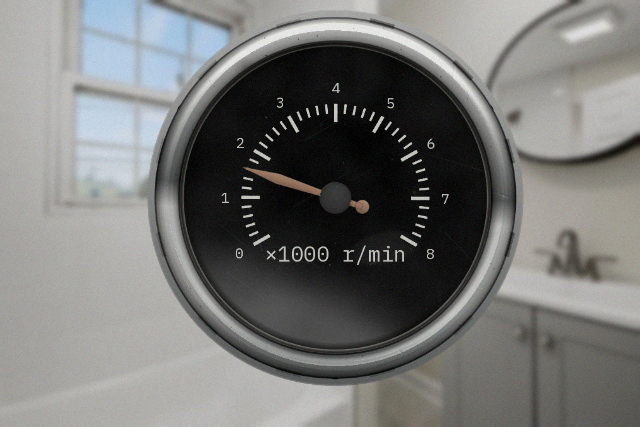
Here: 1600 rpm
